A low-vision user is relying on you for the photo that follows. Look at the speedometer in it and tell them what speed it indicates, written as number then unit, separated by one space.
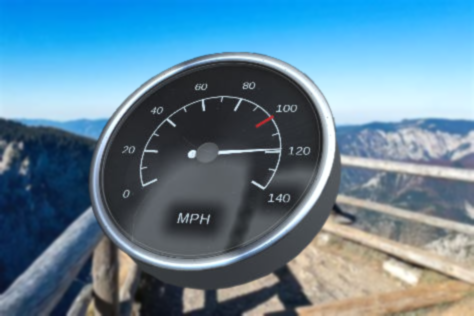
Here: 120 mph
